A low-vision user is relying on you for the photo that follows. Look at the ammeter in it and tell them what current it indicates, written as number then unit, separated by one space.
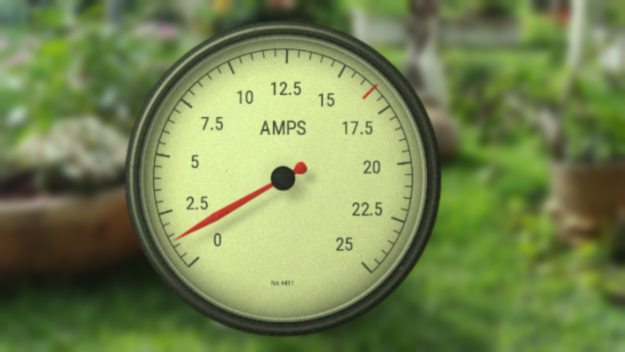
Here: 1.25 A
